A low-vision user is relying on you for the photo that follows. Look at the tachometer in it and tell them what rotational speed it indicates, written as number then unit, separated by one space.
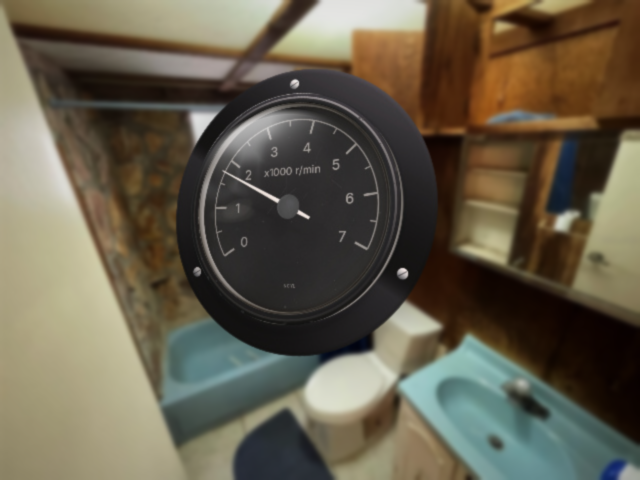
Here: 1750 rpm
